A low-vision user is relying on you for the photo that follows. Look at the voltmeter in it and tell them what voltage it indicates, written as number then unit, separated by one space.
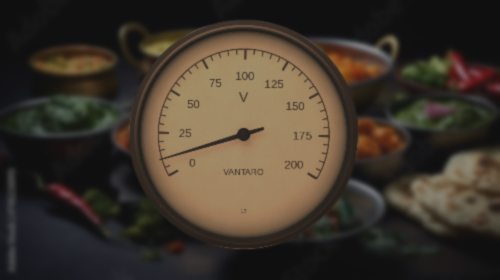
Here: 10 V
